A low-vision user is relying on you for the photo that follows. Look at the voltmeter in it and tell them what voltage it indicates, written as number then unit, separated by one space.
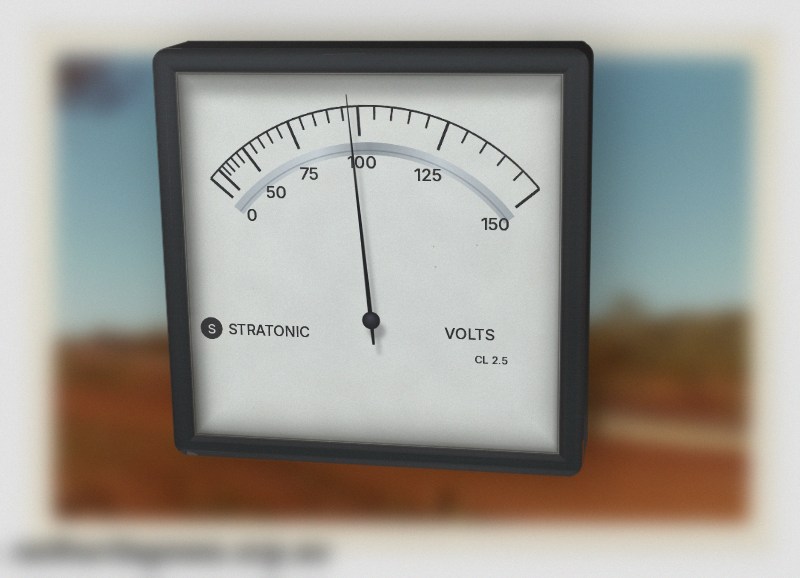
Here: 97.5 V
